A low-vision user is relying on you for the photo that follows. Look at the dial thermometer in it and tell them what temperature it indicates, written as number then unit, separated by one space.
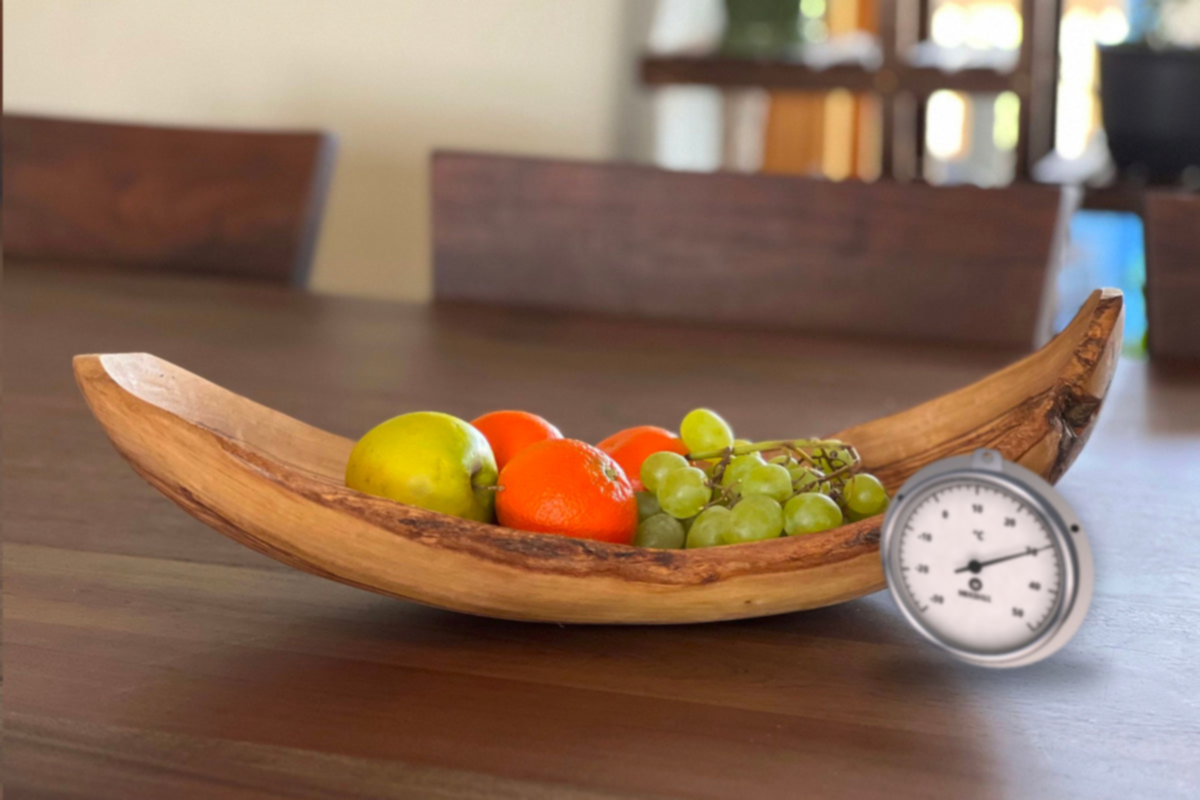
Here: 30 °C
